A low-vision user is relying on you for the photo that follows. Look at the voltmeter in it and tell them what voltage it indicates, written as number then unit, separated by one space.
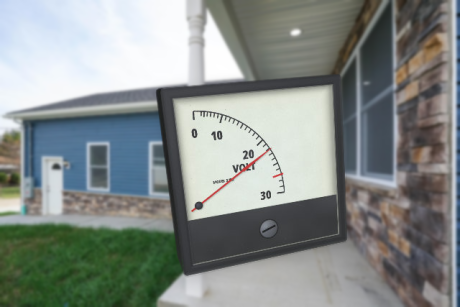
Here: 22 V
